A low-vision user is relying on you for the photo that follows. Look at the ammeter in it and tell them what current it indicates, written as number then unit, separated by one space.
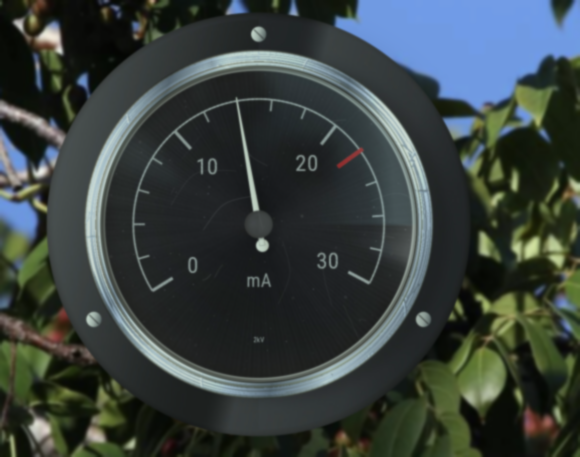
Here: 14 mA
